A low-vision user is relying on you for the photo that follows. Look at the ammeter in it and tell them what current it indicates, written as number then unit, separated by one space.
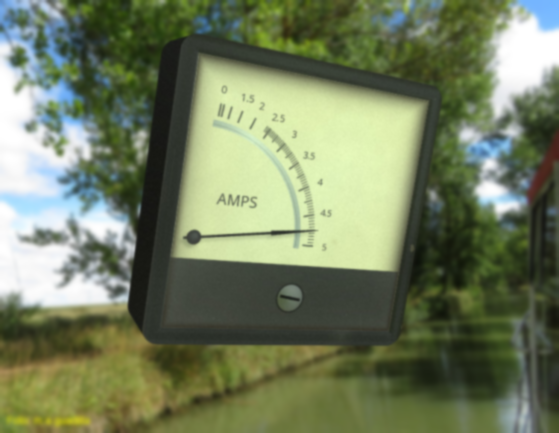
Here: 4.75 A
